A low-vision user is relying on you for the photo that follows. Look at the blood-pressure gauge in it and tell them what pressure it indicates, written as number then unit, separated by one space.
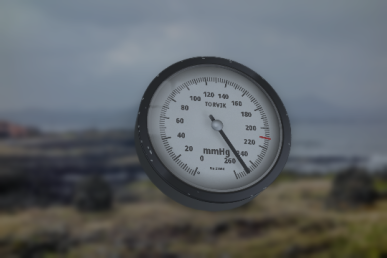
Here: 250 mmHg
